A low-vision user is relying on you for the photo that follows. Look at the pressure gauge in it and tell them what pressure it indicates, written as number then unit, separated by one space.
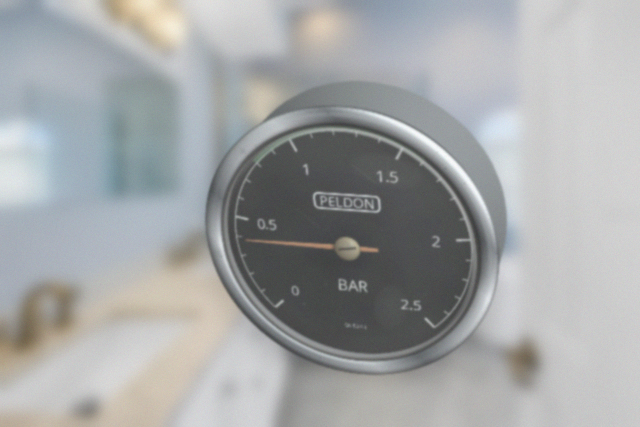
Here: 0.4 bar
